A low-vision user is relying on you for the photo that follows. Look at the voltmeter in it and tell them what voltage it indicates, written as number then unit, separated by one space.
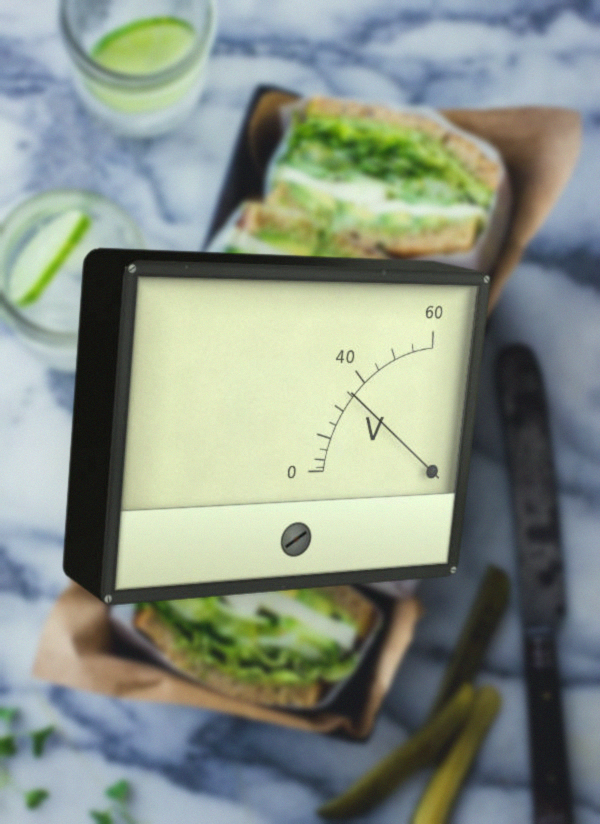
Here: 35 V
